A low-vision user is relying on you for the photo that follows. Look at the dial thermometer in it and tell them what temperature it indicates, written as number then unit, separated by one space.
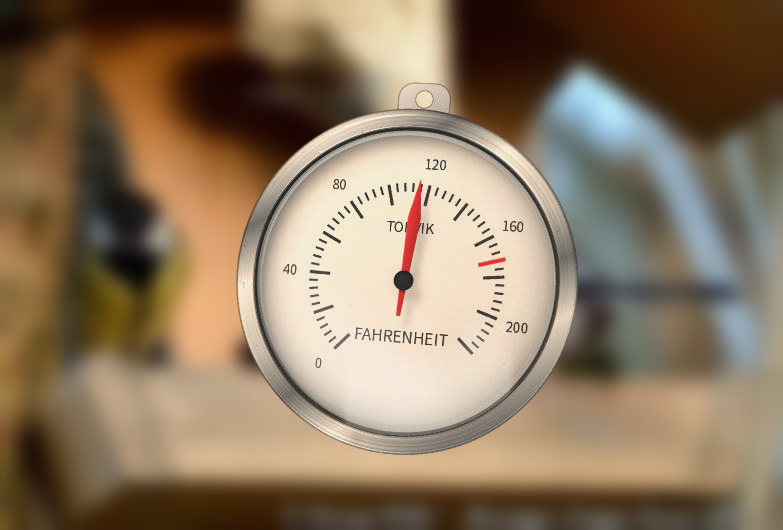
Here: 116 °F
